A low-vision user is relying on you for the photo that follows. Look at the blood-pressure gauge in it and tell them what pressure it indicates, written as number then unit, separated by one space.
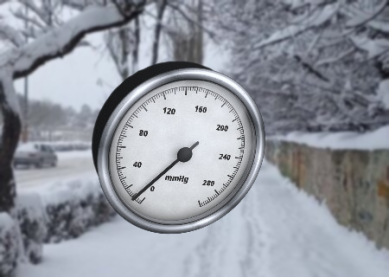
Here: 10 mmHg
